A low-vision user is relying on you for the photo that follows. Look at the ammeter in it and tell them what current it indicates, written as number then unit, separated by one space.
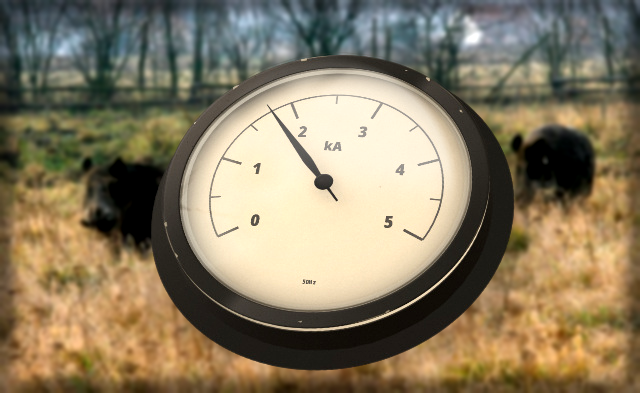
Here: 1.75 kA
